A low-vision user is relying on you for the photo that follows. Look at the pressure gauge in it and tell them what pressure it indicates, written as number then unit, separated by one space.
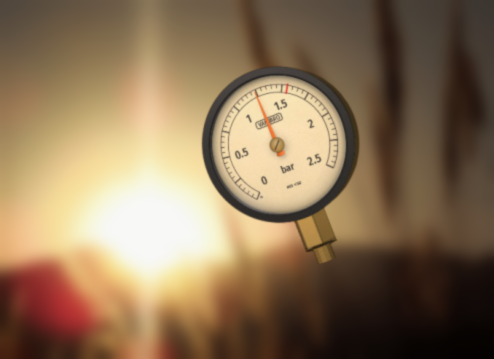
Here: 1.25 bar
